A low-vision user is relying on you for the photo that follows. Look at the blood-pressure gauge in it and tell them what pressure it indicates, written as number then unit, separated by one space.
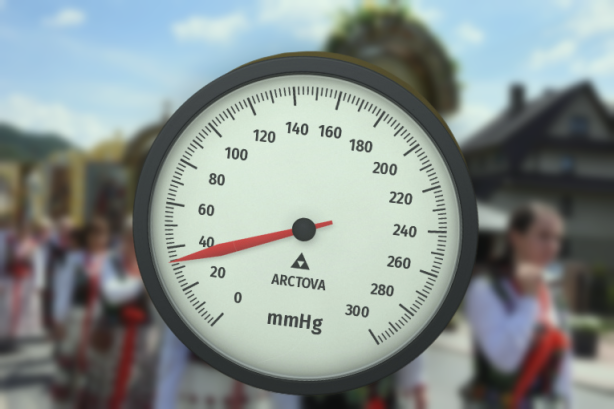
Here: 34 mmHg
